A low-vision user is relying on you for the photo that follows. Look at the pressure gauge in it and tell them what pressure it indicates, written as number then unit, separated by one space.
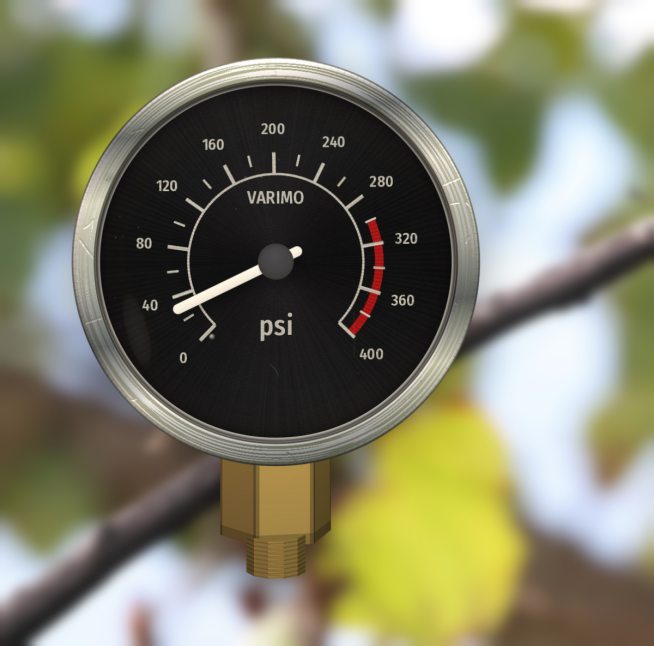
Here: 30 psi
